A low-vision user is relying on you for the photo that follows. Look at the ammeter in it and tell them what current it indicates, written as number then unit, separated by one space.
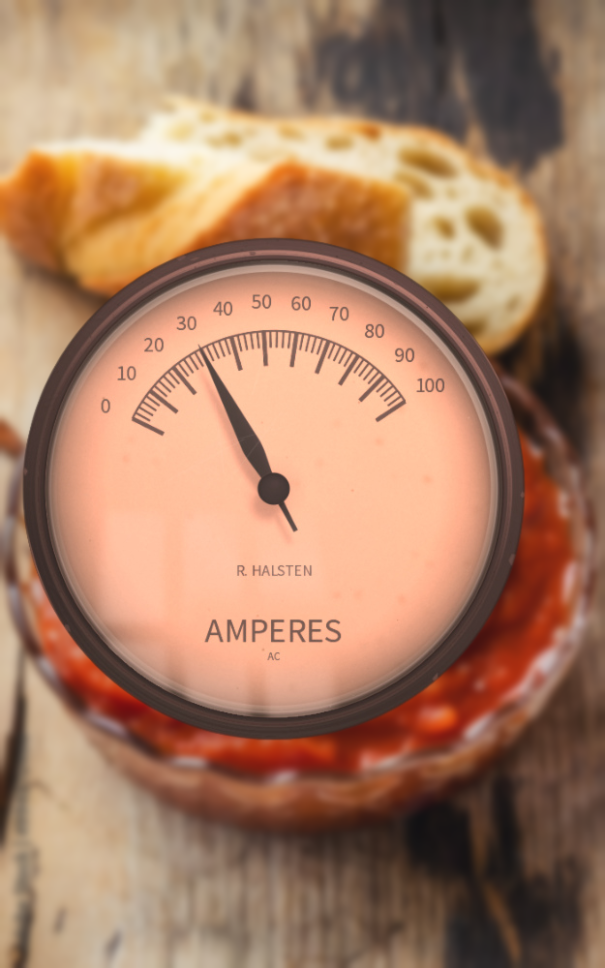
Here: 30 A
